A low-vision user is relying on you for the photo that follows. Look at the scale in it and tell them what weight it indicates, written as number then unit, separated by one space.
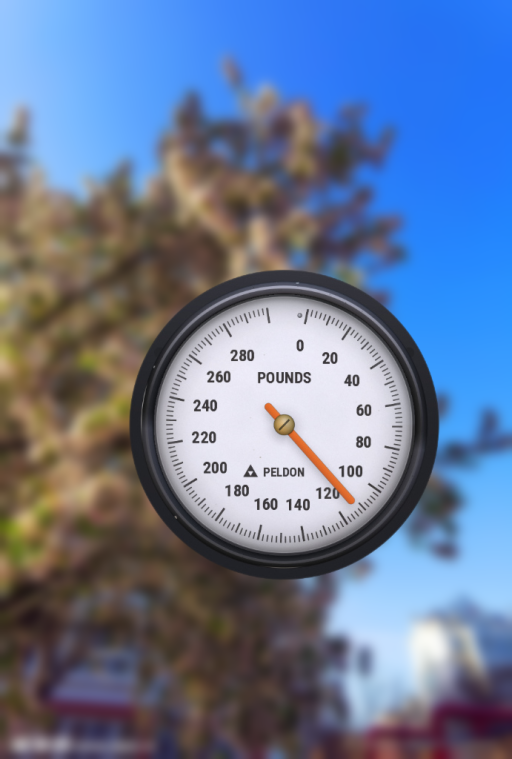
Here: 112 lb
